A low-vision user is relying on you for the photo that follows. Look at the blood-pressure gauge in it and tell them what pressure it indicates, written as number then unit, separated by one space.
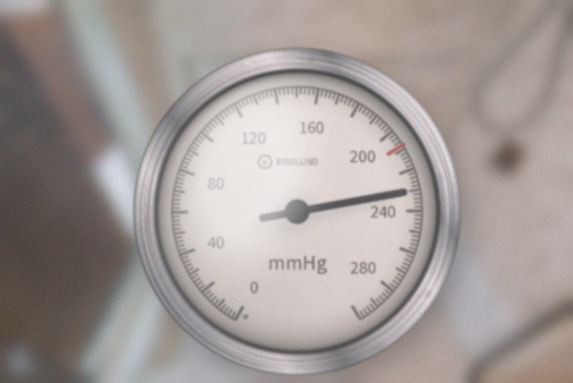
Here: 230 mmHg
